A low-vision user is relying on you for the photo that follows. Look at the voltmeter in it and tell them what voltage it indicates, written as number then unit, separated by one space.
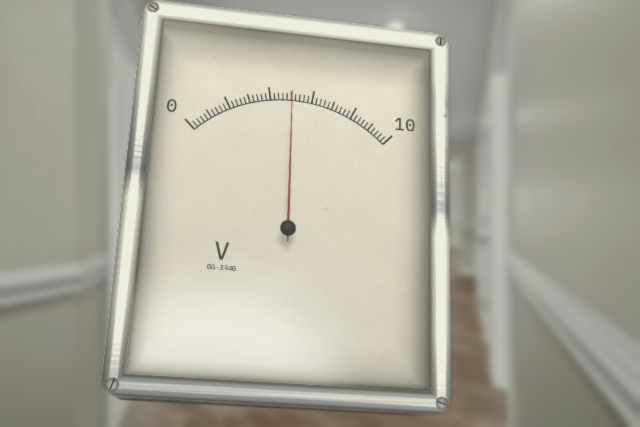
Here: 5 V
